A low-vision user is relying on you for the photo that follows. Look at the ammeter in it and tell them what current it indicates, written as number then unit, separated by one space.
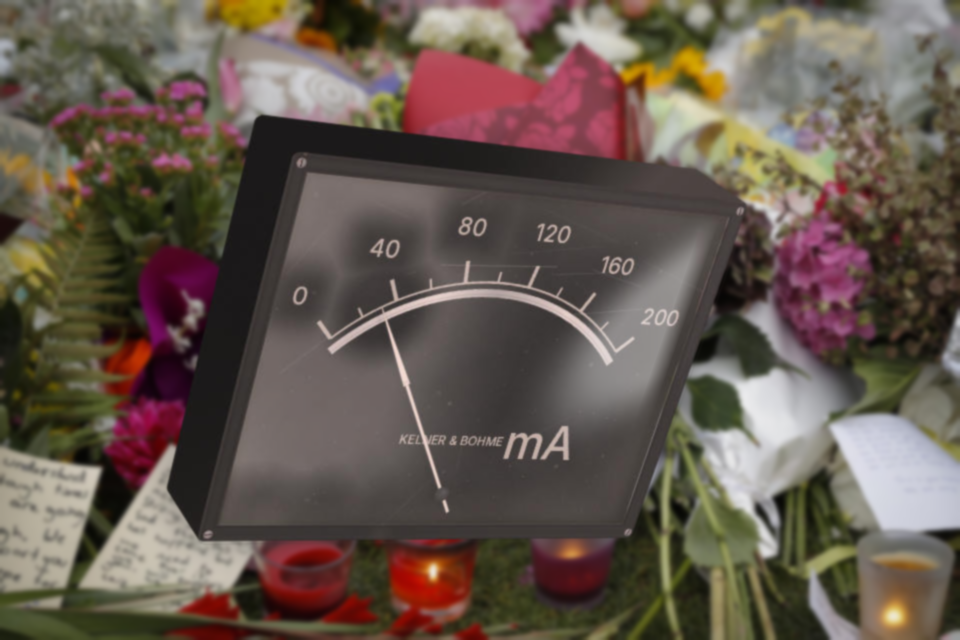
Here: 30 mA
